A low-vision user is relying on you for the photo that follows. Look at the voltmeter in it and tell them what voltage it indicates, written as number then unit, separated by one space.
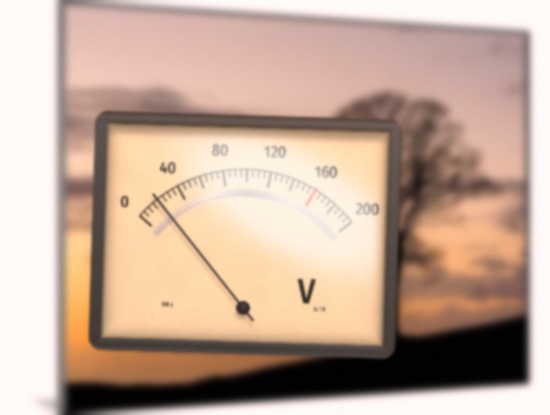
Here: 20 V
